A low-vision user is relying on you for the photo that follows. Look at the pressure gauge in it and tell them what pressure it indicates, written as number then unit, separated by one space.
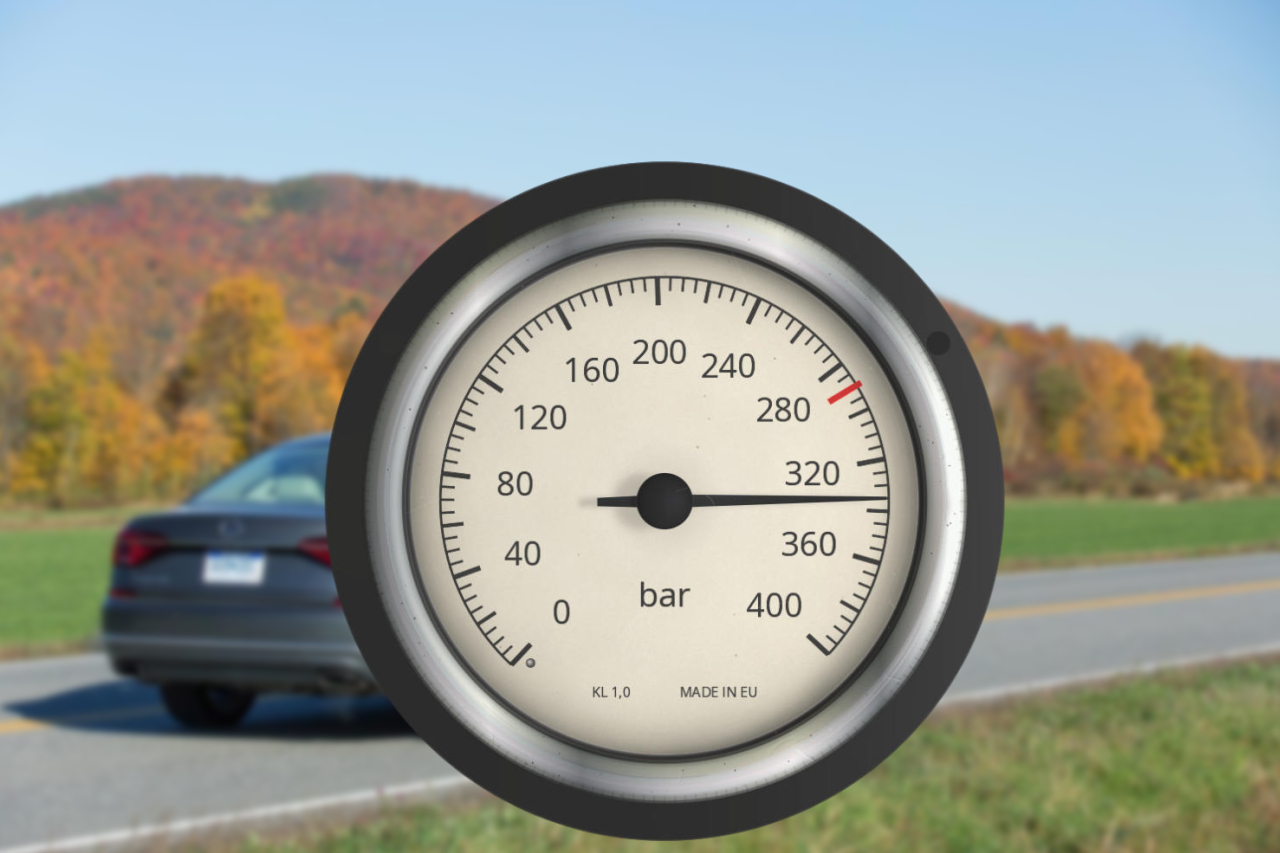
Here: 335 bar
